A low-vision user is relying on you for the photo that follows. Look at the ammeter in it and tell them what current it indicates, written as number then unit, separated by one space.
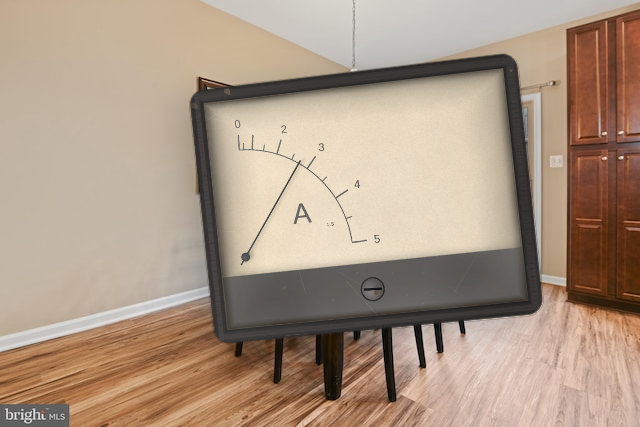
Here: 2.75 A
